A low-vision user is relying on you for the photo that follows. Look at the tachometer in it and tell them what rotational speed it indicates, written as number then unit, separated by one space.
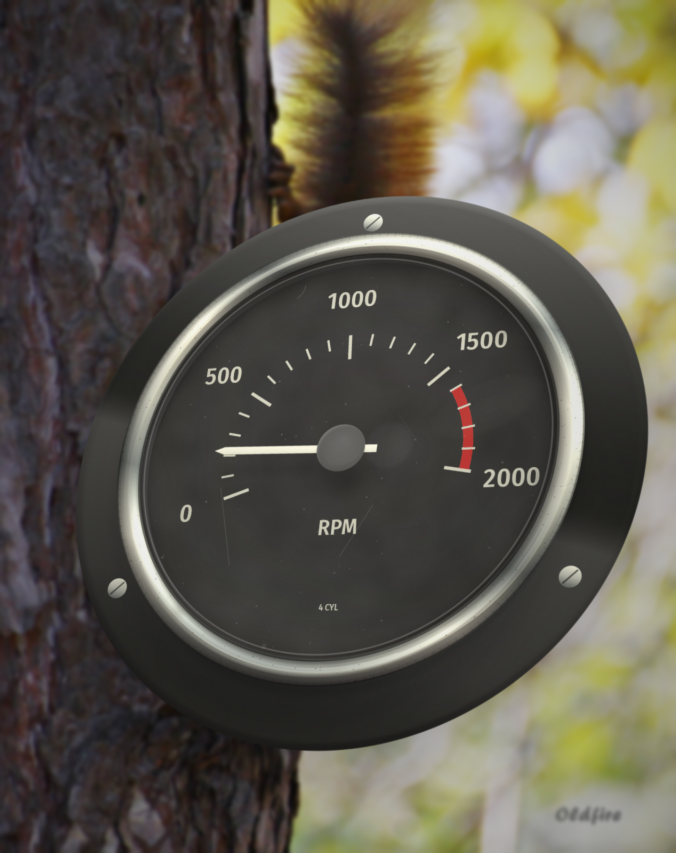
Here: 200 rpm
